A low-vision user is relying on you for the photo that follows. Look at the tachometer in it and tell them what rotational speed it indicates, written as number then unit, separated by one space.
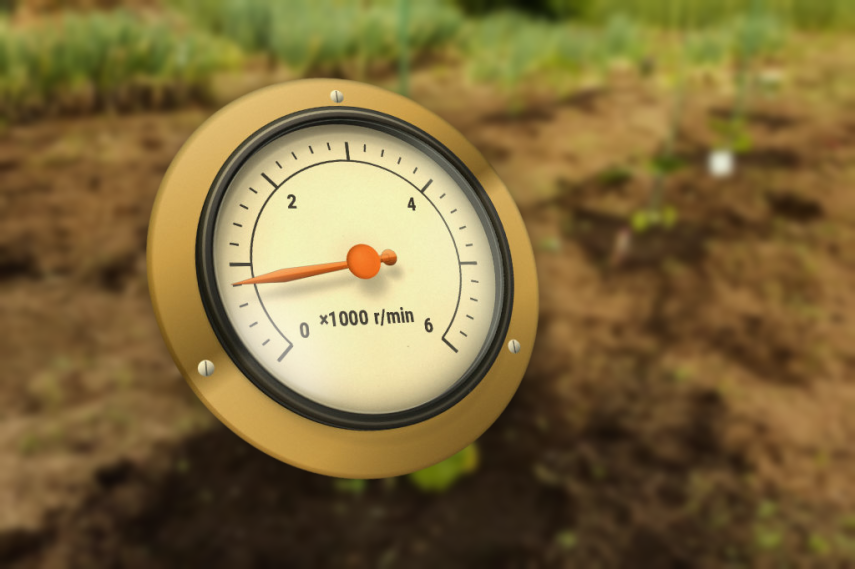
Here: 800 rpm
